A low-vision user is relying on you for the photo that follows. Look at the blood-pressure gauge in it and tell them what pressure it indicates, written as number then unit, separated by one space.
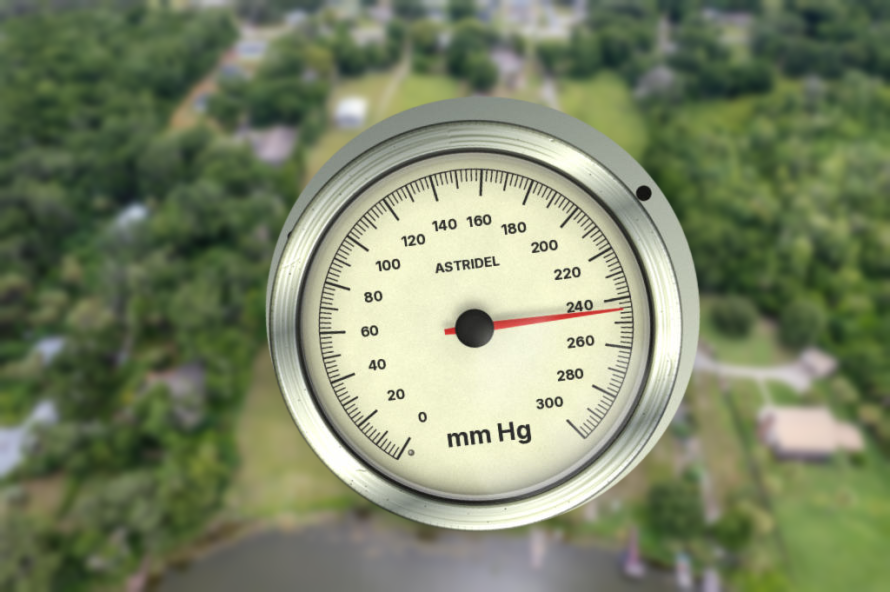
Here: 244 mmHg
